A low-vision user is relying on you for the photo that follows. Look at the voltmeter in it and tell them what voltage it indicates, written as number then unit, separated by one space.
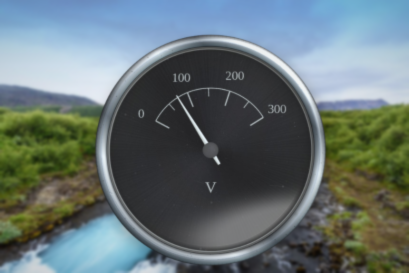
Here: 75 V
